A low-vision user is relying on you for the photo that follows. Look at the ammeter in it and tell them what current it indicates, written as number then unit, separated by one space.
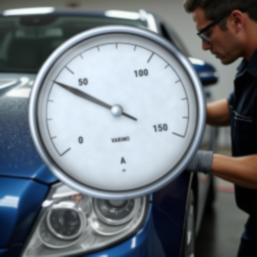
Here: 40 A
